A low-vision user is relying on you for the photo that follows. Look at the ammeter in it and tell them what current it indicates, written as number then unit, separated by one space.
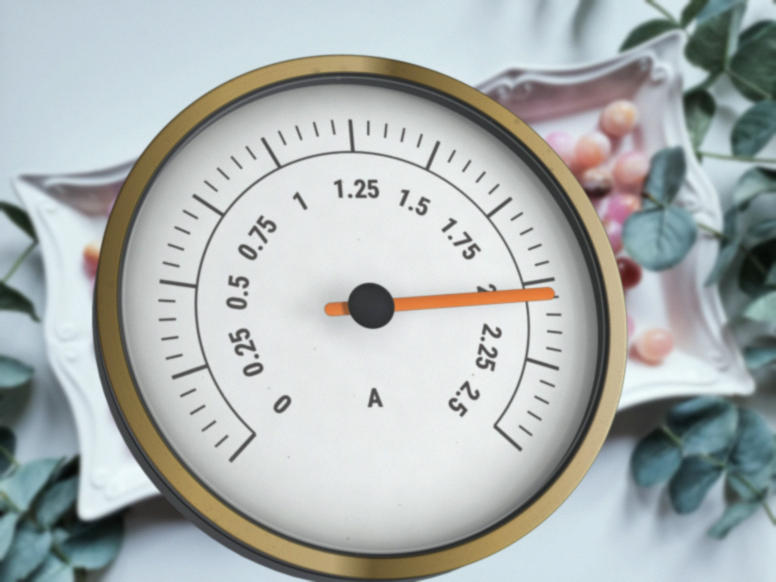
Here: 2.05 A
